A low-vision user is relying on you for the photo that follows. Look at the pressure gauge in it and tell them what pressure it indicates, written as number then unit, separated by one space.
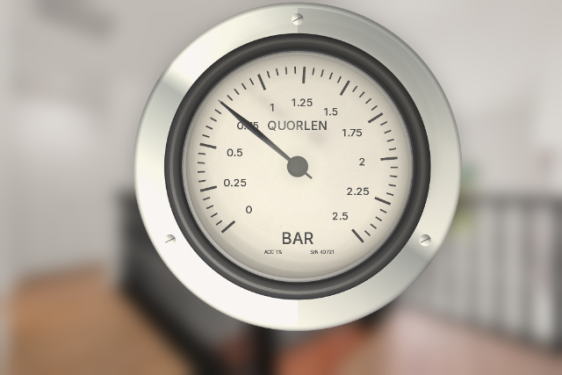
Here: 0.75 bar
